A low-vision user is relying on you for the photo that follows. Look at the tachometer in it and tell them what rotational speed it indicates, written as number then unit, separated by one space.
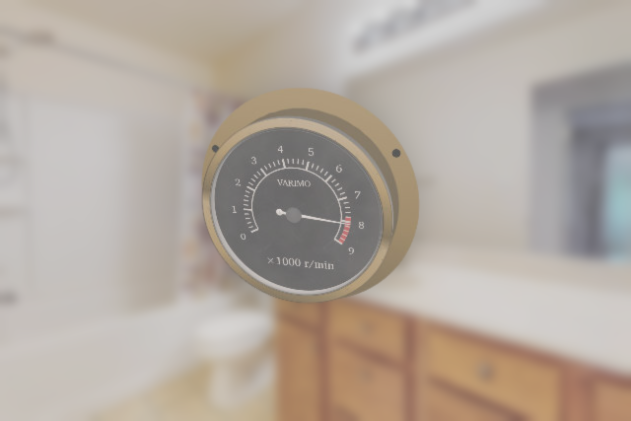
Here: 8000 rpm
